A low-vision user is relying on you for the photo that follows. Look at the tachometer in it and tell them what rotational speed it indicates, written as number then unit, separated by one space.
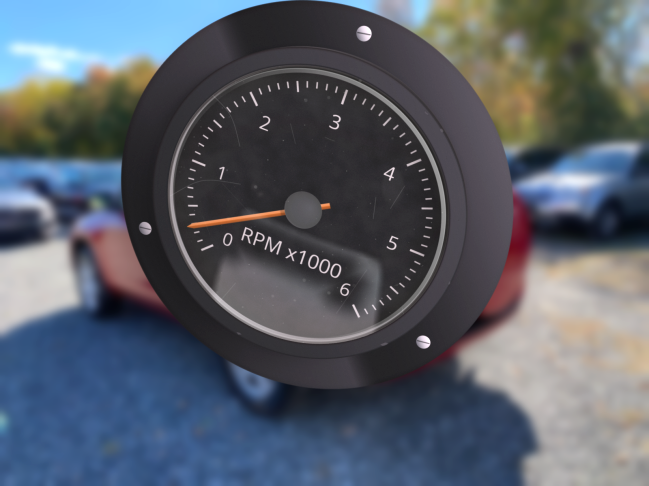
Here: 300 rpm
